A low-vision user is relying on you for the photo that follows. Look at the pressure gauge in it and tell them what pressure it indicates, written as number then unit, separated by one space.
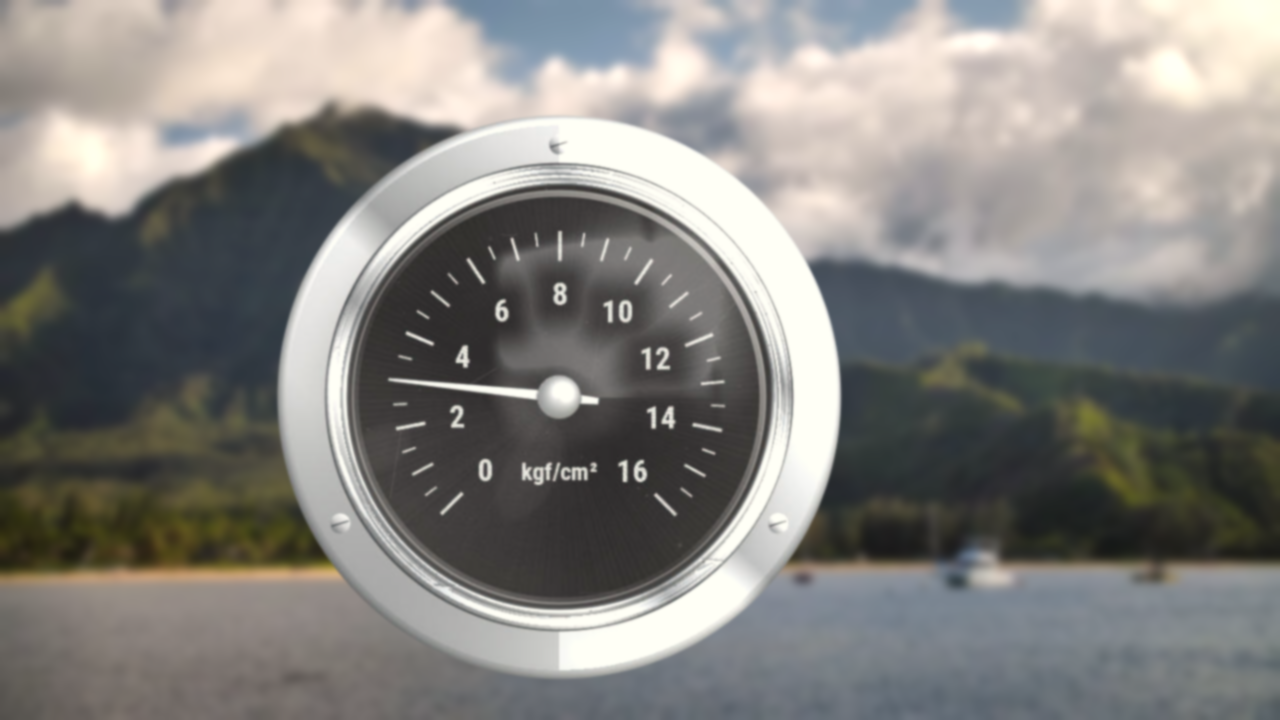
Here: 3 kg/cm²
